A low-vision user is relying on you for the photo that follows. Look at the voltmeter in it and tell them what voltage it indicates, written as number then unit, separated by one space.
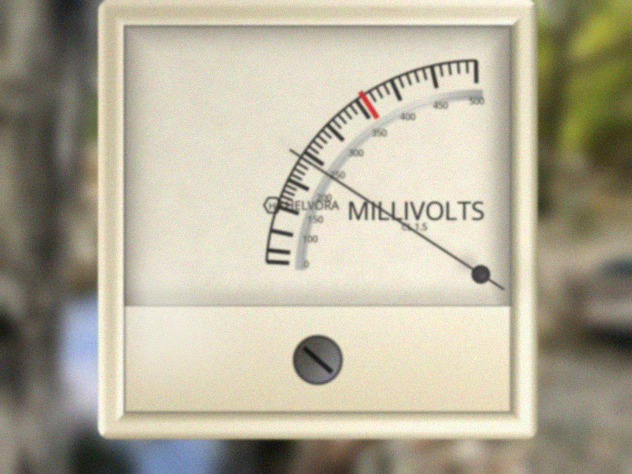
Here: 240 mV
